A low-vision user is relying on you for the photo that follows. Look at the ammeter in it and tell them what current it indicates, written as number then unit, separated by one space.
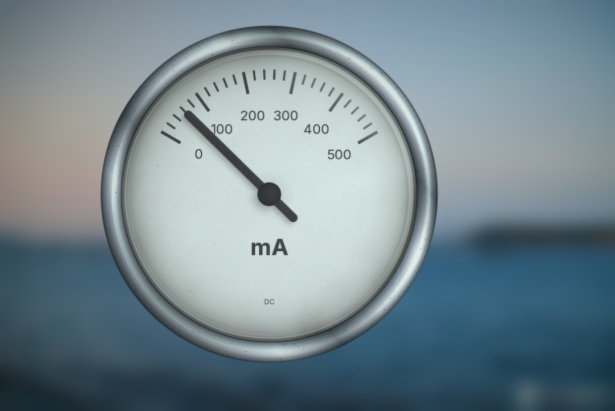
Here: 60 mA
